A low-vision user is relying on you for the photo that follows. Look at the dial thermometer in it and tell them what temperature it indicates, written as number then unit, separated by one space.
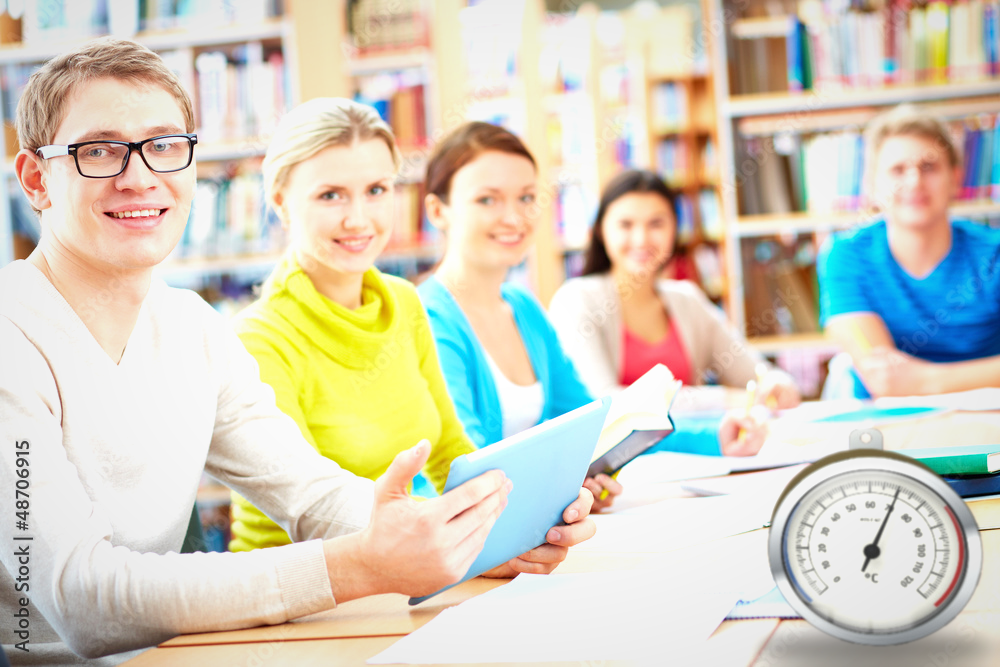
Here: 70 °C
